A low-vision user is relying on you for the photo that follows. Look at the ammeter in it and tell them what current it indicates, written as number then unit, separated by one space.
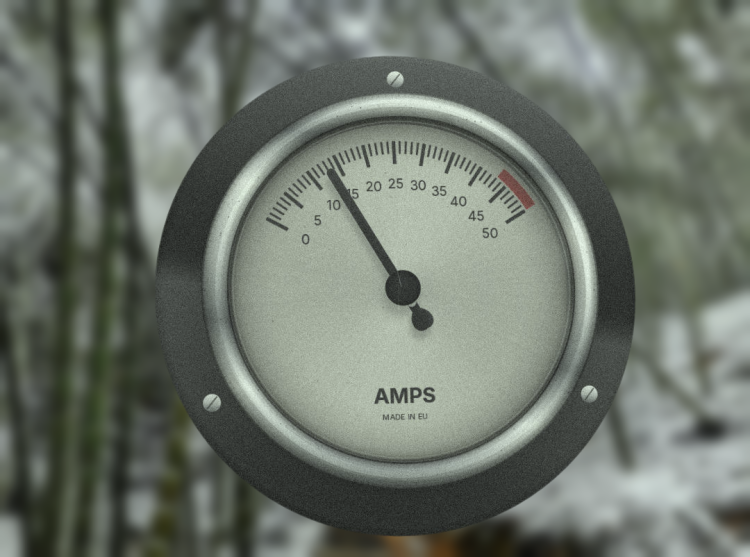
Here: 13 A
